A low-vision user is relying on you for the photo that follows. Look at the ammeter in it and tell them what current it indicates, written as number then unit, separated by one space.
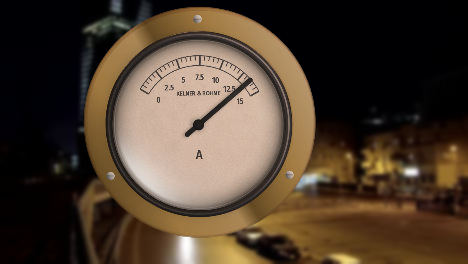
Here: 13.5 A
